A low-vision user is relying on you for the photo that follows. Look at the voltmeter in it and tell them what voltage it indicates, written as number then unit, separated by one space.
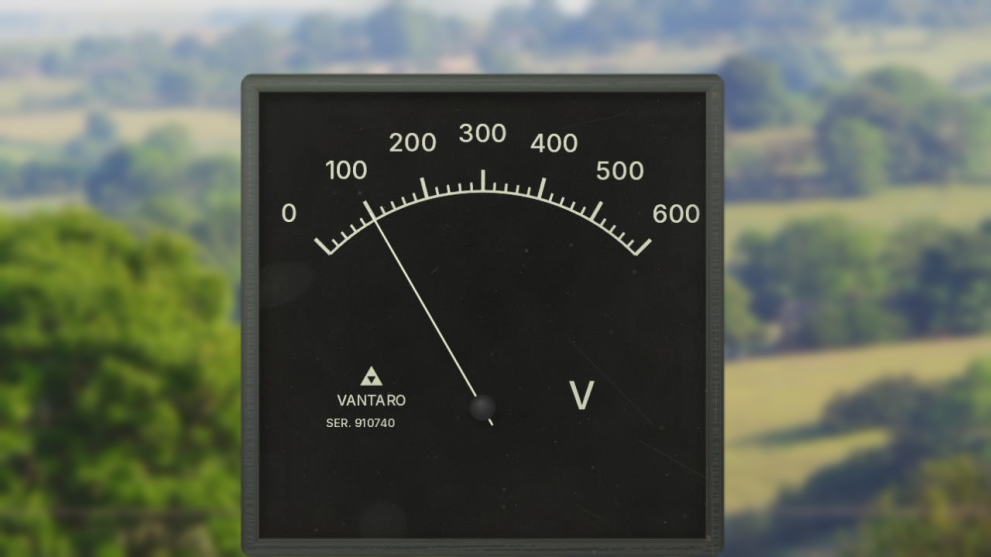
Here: 100 V
